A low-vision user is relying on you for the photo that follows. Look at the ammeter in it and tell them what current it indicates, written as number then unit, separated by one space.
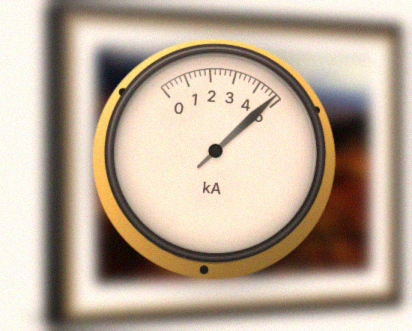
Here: 4.8 kA
